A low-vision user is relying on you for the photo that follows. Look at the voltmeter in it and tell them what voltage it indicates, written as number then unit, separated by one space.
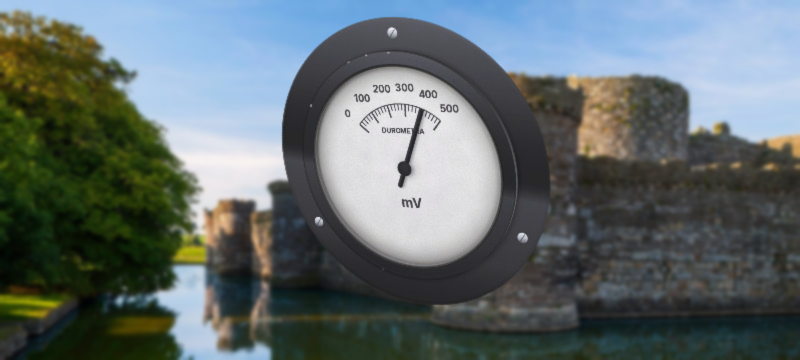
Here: 400 mV
